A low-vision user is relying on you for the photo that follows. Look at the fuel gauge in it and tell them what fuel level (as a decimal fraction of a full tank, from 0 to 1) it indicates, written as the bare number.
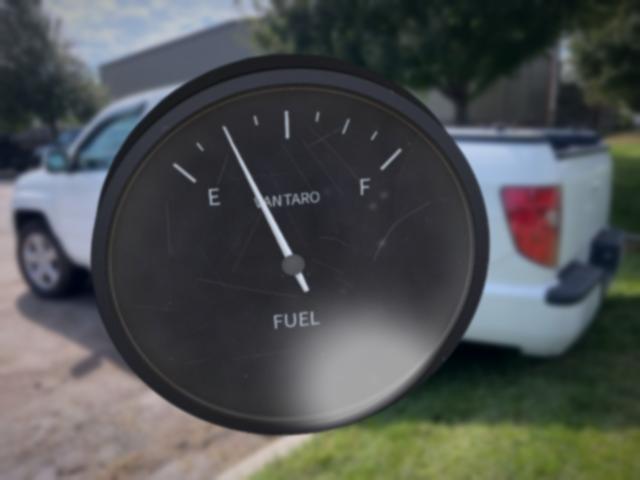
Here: 0.25
